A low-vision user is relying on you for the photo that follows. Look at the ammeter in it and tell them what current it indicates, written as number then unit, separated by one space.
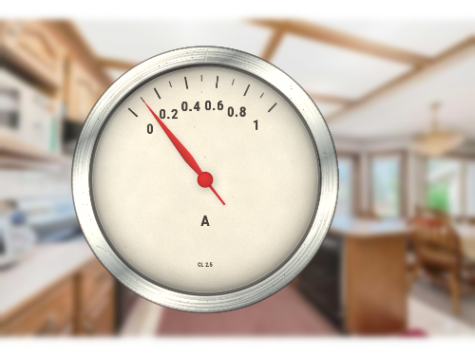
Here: 0.1 A
